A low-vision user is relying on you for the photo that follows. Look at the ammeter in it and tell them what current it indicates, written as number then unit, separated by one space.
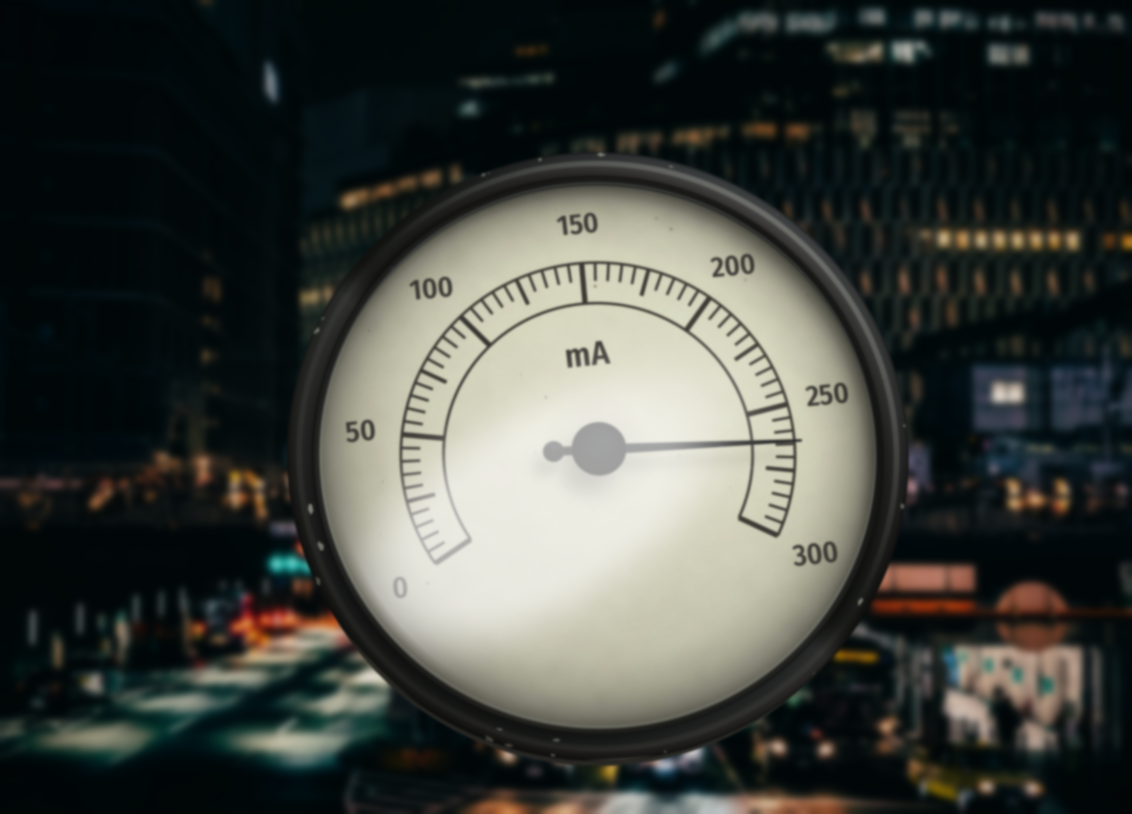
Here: 265 mA
